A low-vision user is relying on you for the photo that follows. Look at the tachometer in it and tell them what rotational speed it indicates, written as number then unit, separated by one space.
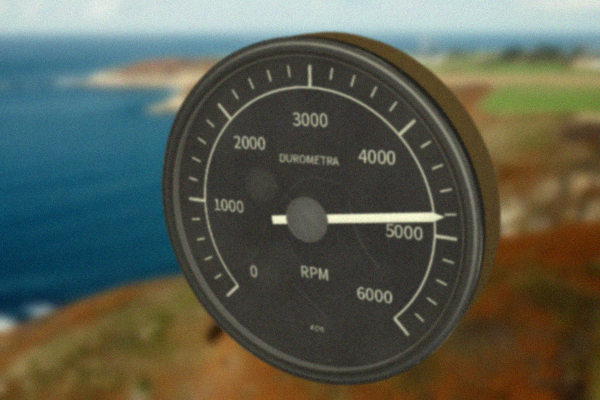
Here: 4800 rpm
